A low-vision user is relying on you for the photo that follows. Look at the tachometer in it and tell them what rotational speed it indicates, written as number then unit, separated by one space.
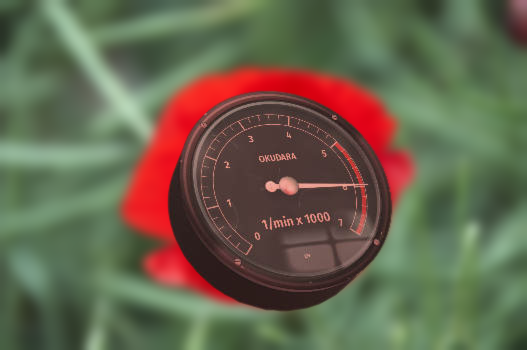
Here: 6000 rpm
